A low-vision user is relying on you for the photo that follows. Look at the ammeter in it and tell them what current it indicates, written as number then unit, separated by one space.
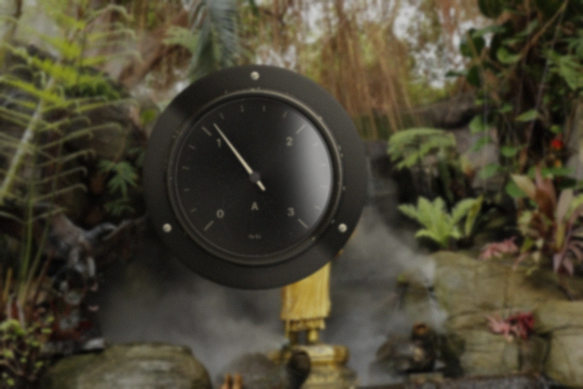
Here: 1.1 A
